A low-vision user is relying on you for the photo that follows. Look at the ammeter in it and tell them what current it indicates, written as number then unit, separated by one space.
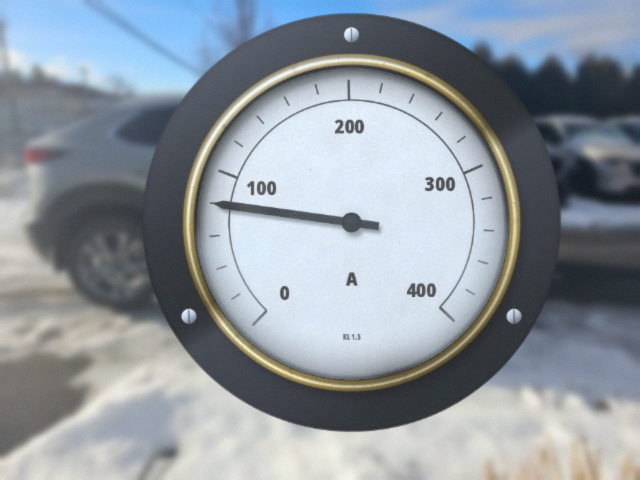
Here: 80 A
